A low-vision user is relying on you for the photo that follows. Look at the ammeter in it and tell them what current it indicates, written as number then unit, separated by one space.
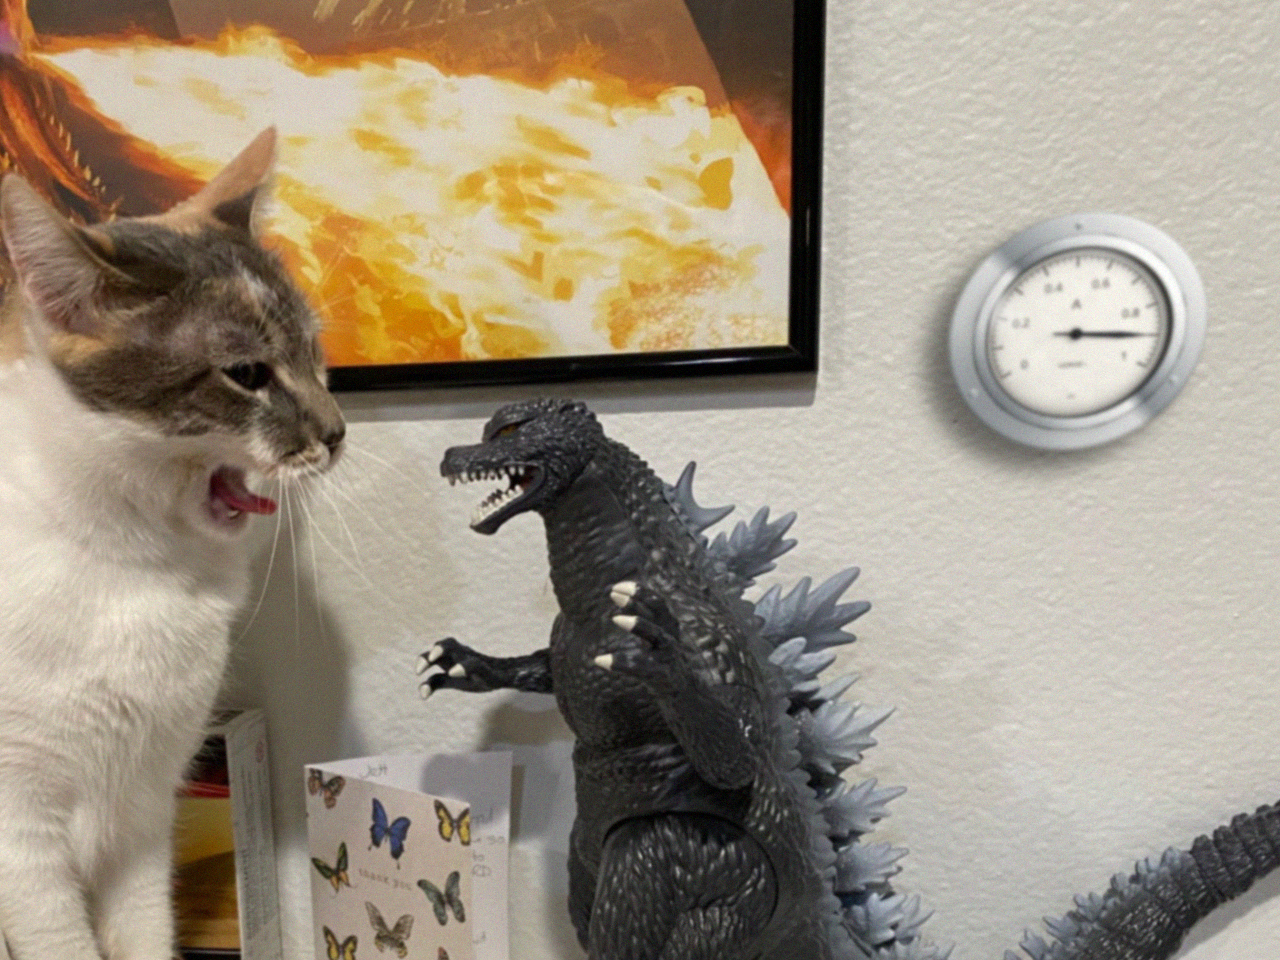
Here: 0.9 A
